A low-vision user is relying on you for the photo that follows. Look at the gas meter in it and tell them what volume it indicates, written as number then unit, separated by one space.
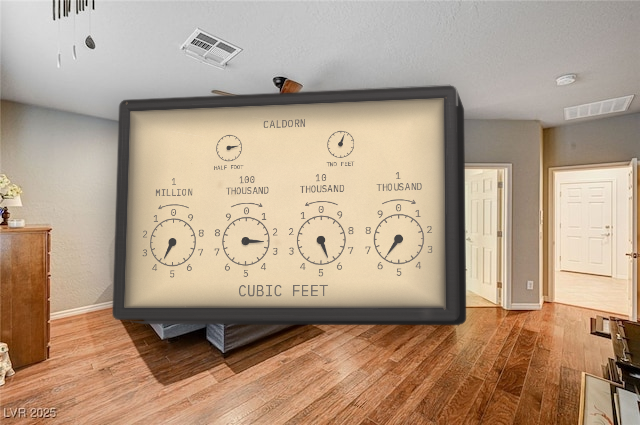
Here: 425600 ft³
